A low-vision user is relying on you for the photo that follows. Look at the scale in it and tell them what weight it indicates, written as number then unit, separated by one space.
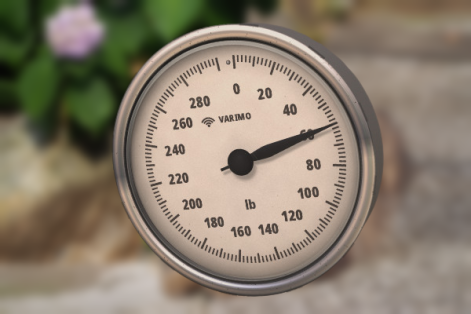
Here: 60 lb
